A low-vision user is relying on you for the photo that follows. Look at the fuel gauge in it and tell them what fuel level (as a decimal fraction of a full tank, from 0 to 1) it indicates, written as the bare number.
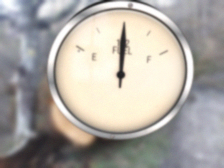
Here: 0.5
